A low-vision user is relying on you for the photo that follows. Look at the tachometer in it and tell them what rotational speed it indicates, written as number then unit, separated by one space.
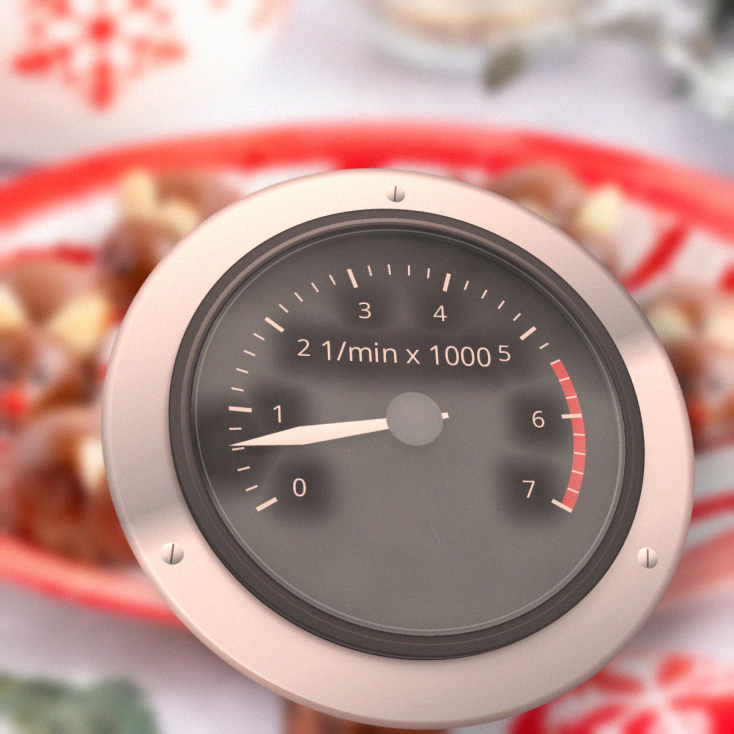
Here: 600 rpm
